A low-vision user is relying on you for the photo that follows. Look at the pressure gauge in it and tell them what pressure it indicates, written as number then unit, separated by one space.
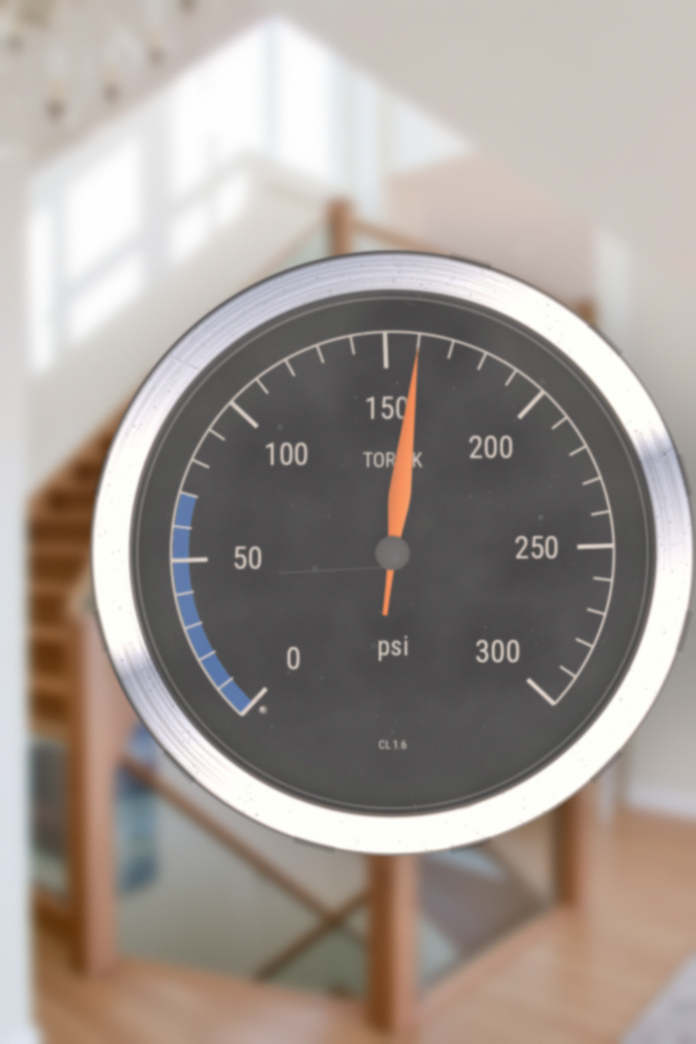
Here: 160 psi
